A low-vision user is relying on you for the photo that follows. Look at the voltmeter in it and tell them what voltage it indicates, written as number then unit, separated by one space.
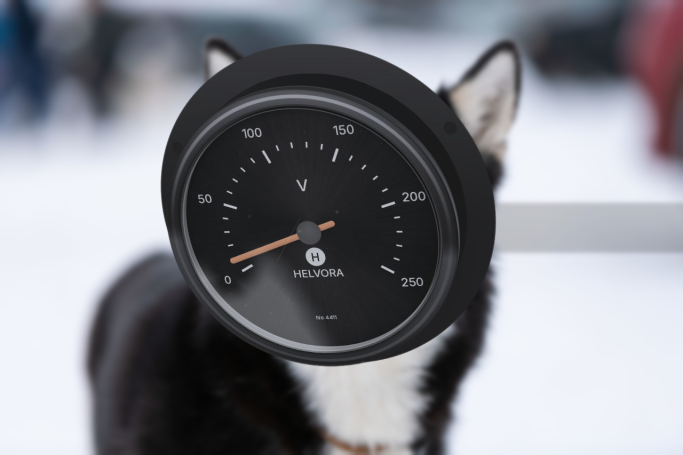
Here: 10 V
